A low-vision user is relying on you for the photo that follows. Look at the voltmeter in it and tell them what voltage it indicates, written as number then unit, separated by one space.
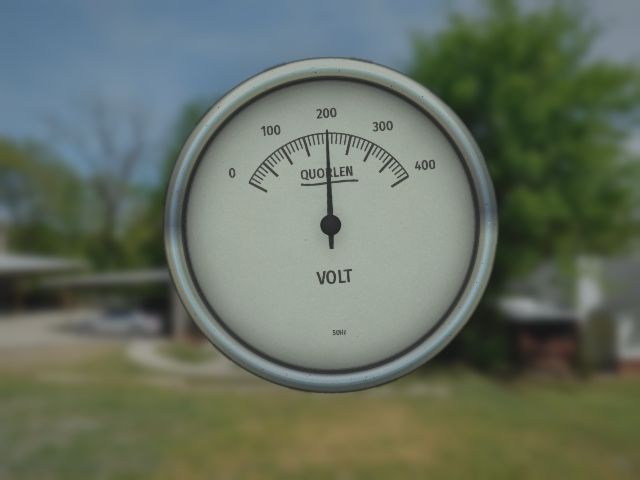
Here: 200 V
